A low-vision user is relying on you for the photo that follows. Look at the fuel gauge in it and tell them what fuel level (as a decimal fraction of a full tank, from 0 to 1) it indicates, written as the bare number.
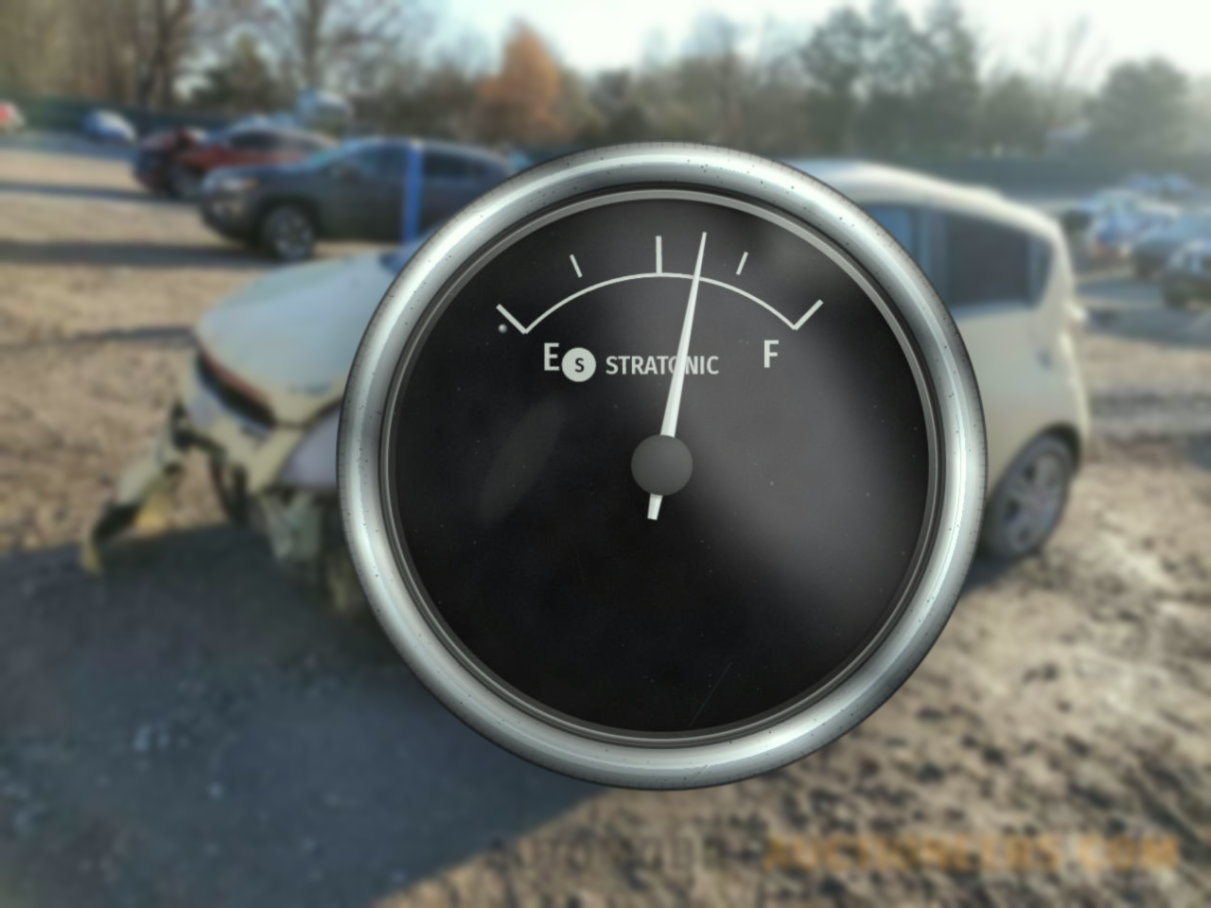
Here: 0.625
